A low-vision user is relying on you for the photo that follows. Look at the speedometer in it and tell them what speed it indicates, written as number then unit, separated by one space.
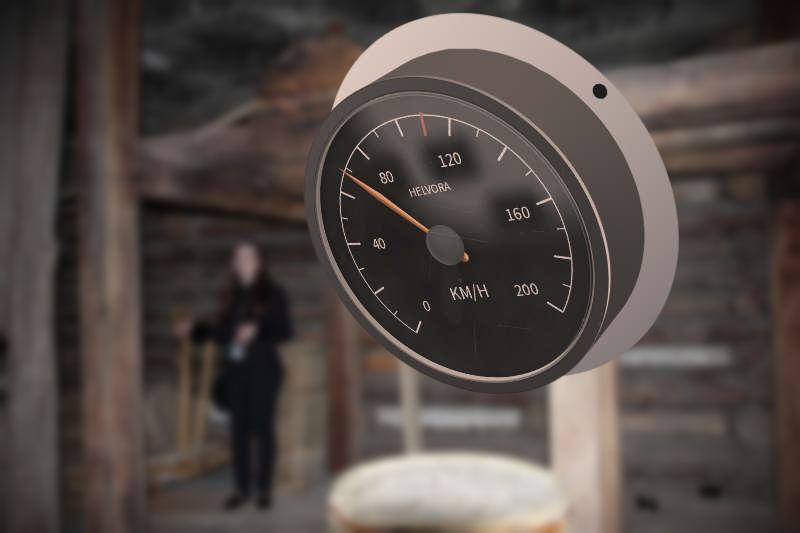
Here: 70 km/h
